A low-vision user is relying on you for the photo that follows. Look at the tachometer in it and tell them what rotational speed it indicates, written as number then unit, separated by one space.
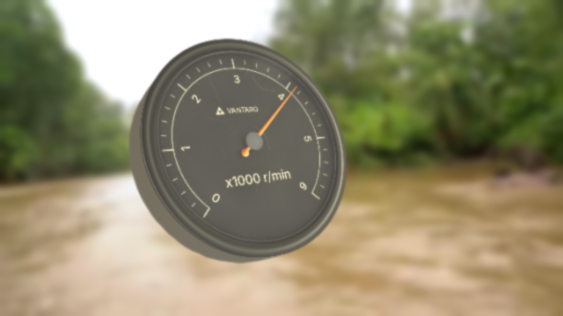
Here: 4100 rpm
